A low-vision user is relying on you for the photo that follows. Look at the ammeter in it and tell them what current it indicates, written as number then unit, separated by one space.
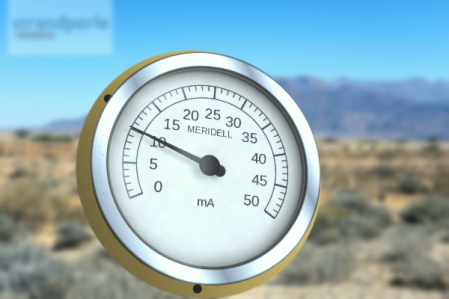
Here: 10 mA
